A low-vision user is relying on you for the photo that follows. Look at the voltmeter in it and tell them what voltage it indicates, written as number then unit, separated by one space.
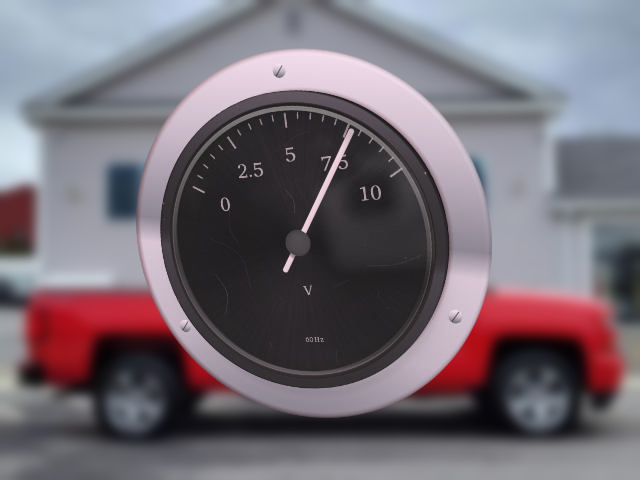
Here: 7.75 V
